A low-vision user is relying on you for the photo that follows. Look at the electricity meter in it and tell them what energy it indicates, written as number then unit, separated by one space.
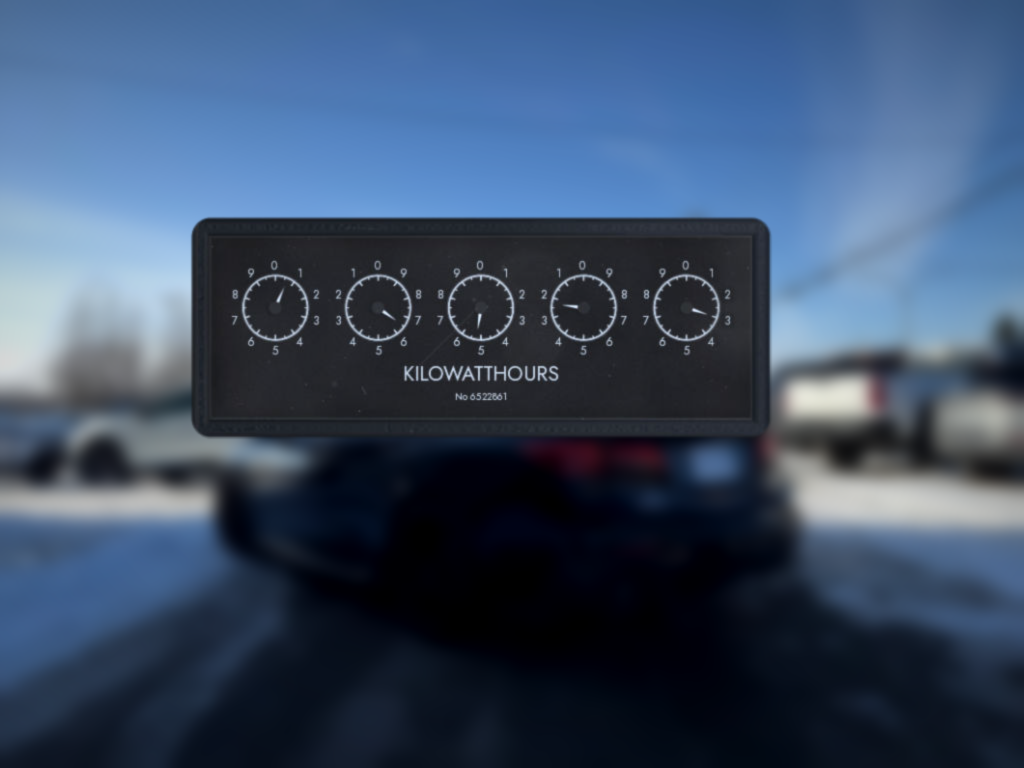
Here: 6523 kWh
